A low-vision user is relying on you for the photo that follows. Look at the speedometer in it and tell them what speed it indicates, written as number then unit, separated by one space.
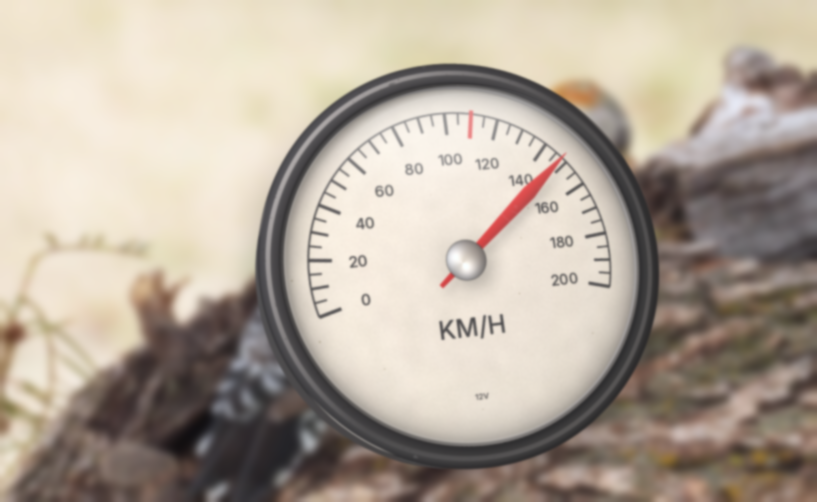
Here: 147.5 km/h
